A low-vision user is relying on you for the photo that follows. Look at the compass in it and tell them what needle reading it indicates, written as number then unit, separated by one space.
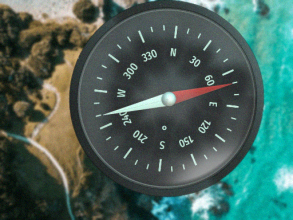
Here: 70 °
